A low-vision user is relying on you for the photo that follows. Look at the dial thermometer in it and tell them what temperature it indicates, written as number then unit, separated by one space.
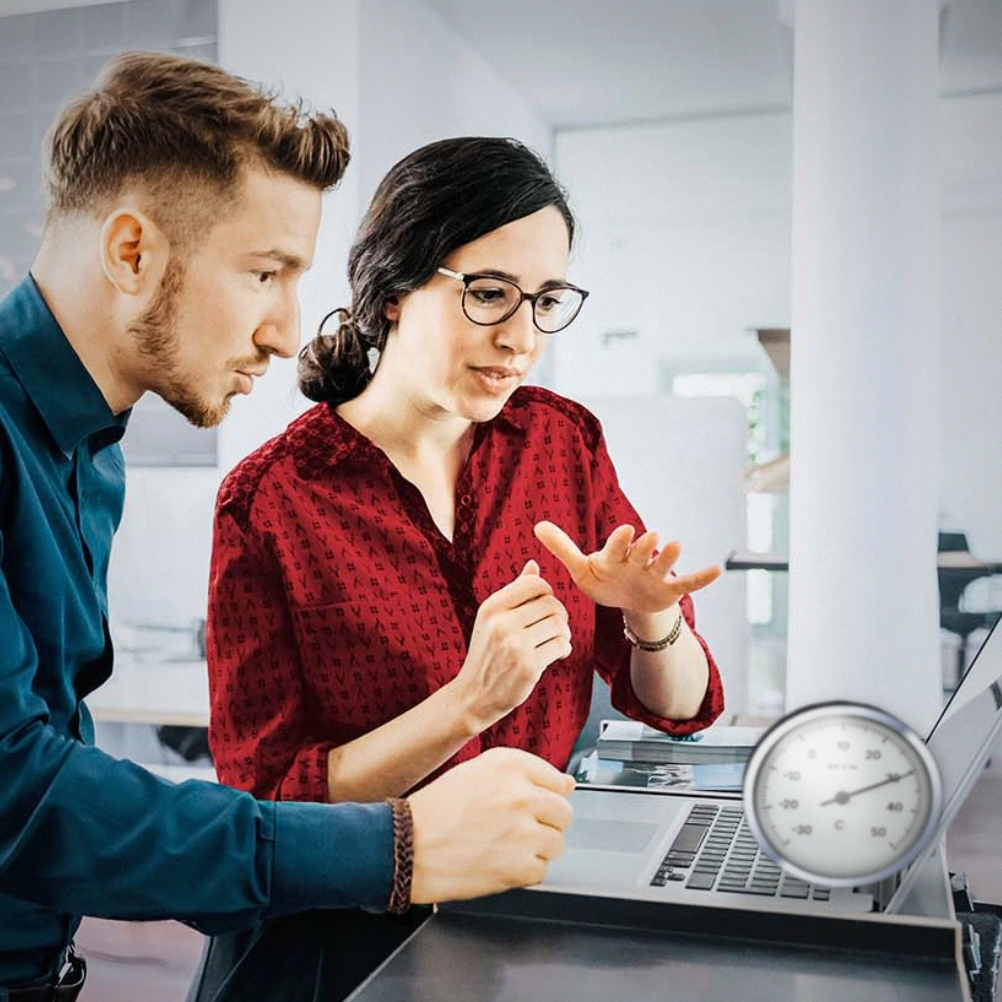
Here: 30 °C
